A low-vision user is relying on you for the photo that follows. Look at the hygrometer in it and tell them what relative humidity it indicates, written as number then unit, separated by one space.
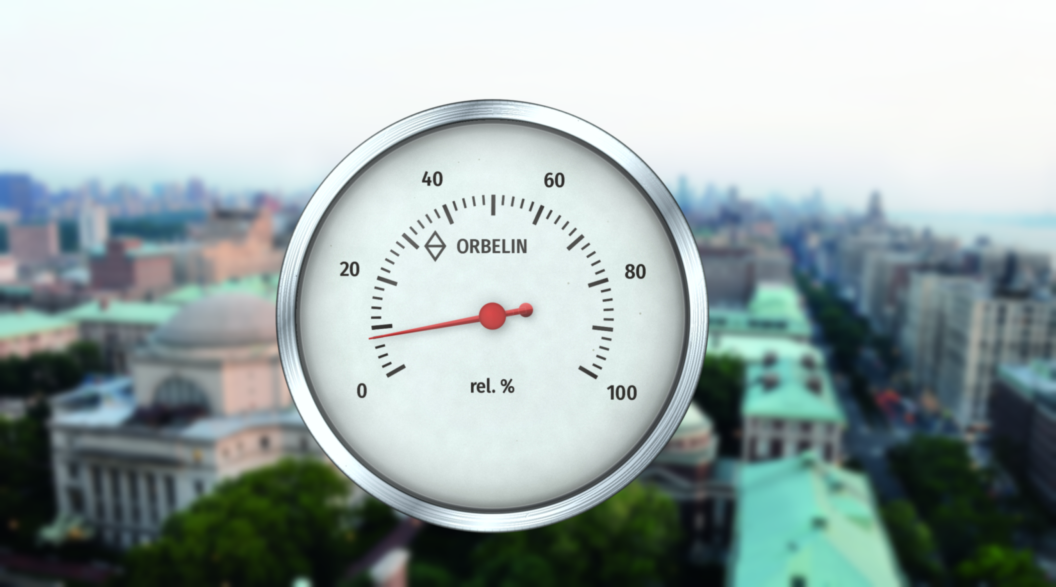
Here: 8 %
